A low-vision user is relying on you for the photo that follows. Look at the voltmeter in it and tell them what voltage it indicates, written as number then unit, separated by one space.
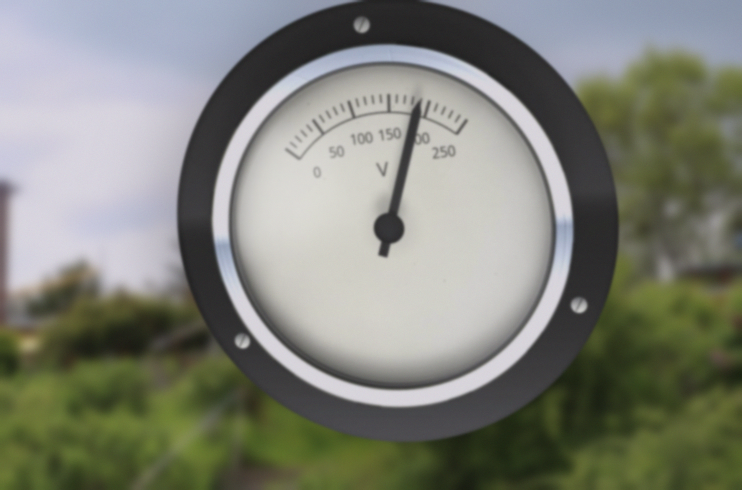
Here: 190 V
